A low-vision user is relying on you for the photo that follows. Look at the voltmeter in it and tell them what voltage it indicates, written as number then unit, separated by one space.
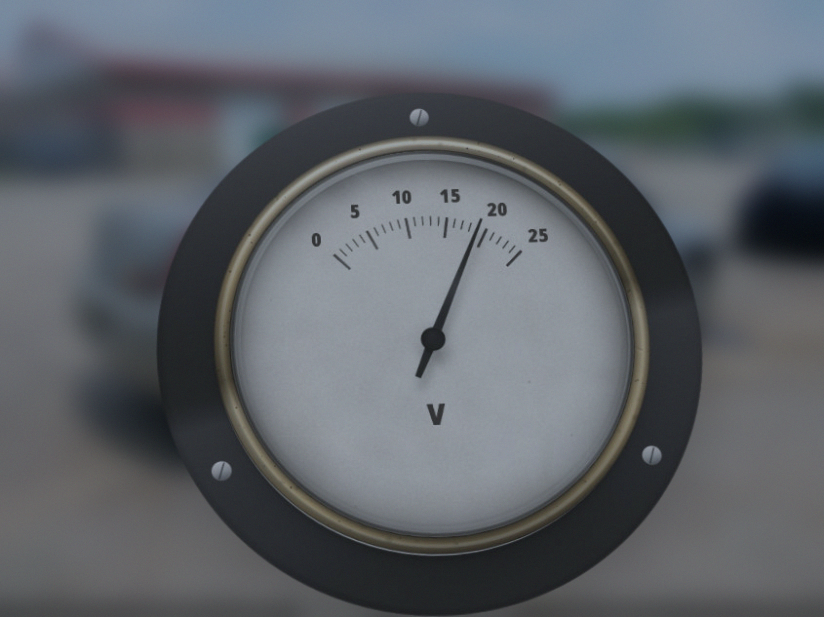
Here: 19 V
